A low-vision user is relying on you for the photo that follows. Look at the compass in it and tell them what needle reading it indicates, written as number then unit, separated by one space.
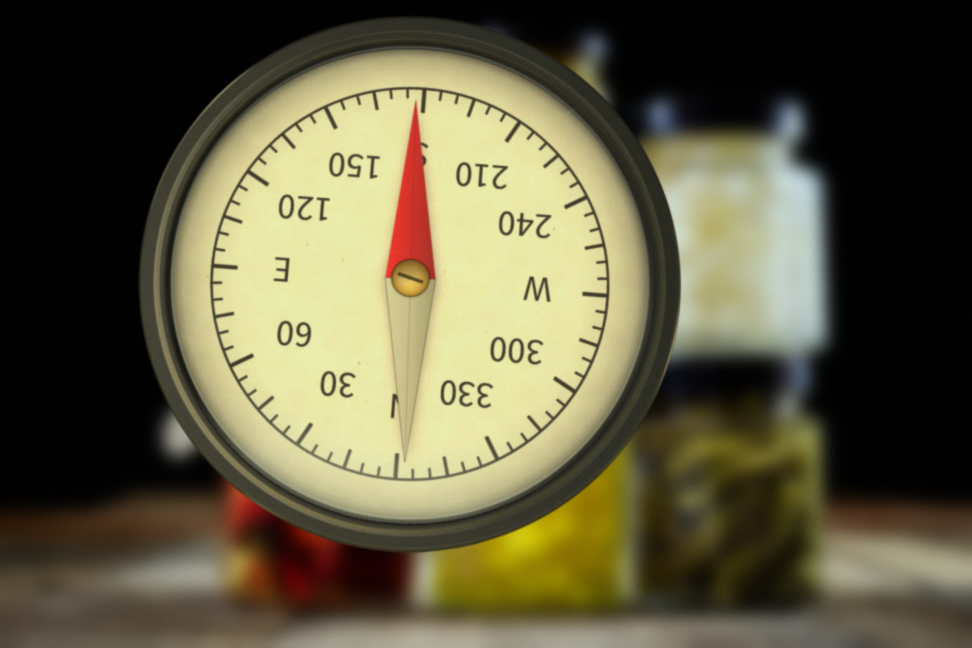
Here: 177.5 °
